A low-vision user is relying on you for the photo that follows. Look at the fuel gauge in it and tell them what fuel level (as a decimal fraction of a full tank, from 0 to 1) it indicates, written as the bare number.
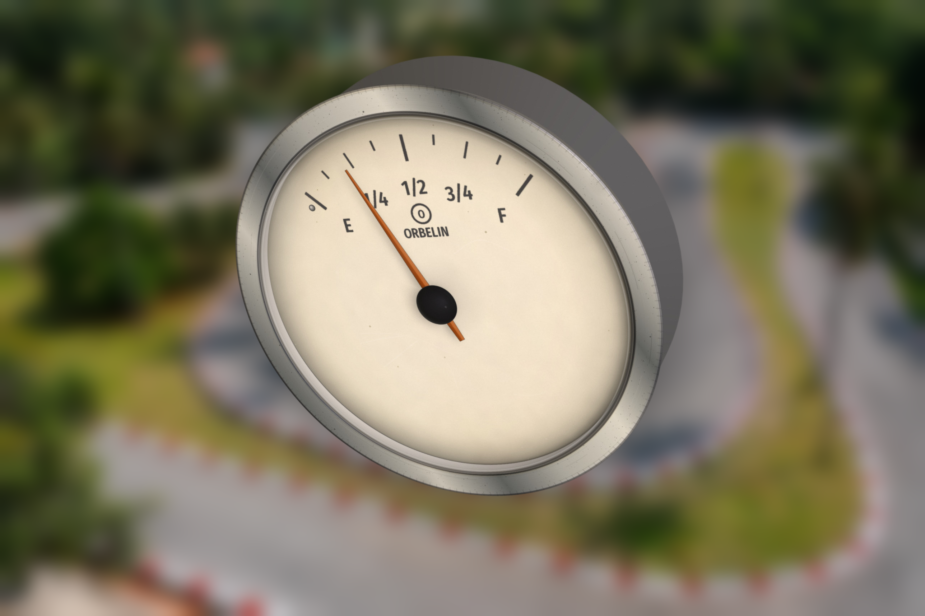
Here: 0.25
